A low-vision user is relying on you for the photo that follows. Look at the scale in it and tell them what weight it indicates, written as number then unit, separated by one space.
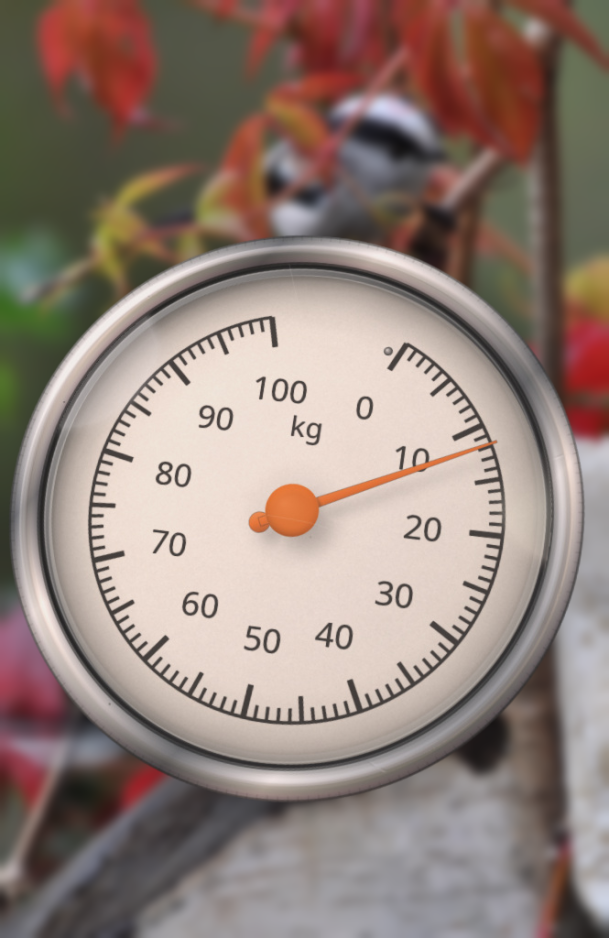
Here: 12 kg
